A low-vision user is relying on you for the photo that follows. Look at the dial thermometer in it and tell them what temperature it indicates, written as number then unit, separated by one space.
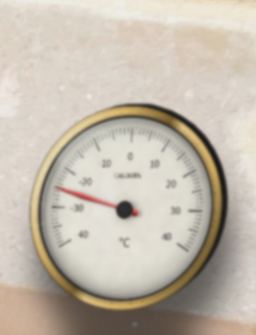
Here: -25 °C
